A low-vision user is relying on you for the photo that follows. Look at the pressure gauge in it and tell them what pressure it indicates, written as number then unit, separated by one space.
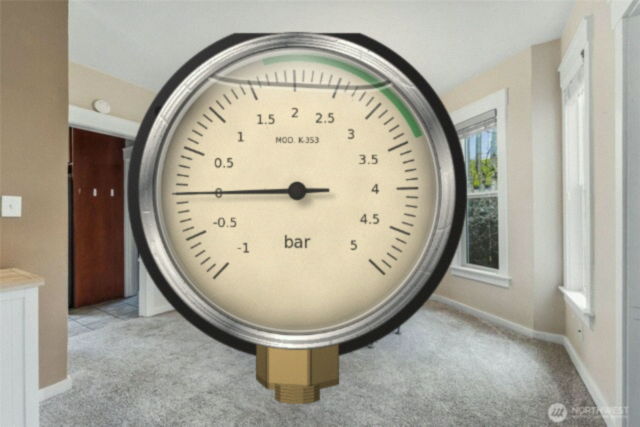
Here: 0 bar
